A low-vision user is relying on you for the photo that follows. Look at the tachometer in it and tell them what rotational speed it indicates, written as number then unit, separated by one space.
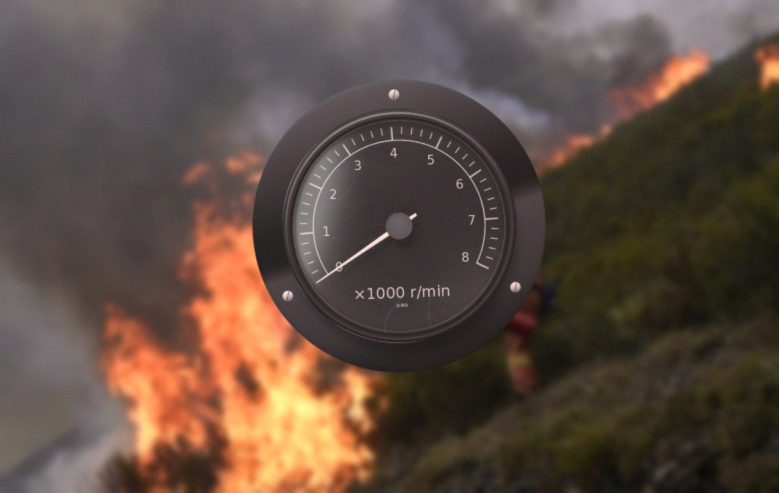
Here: 0 rpm
